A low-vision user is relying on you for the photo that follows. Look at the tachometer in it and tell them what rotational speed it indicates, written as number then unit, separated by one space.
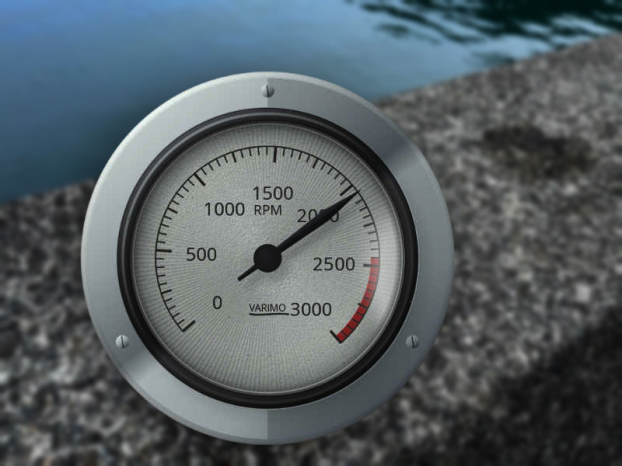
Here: 2050 rpm
